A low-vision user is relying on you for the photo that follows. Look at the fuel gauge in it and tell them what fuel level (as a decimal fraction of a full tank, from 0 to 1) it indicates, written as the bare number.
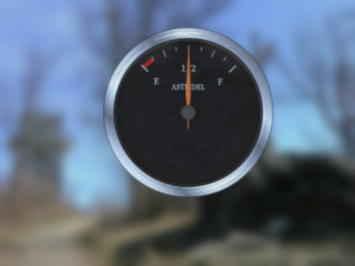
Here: 0.5
